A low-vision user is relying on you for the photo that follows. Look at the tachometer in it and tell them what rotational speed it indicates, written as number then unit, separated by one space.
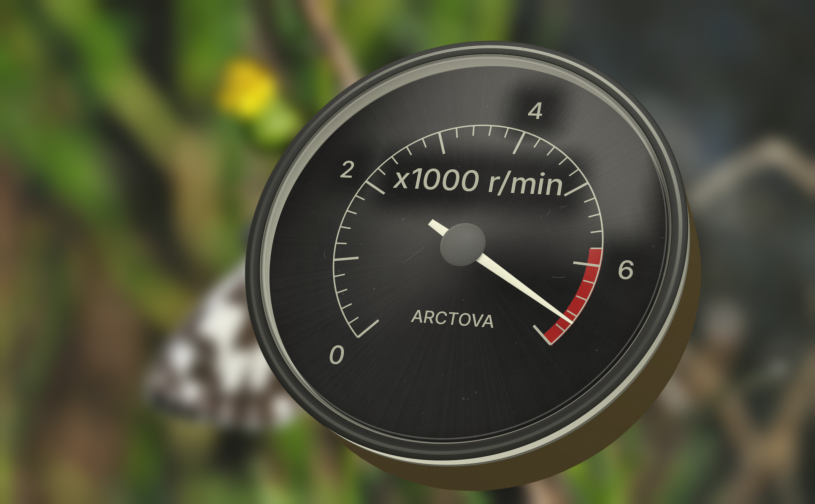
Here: 6700 rpm
